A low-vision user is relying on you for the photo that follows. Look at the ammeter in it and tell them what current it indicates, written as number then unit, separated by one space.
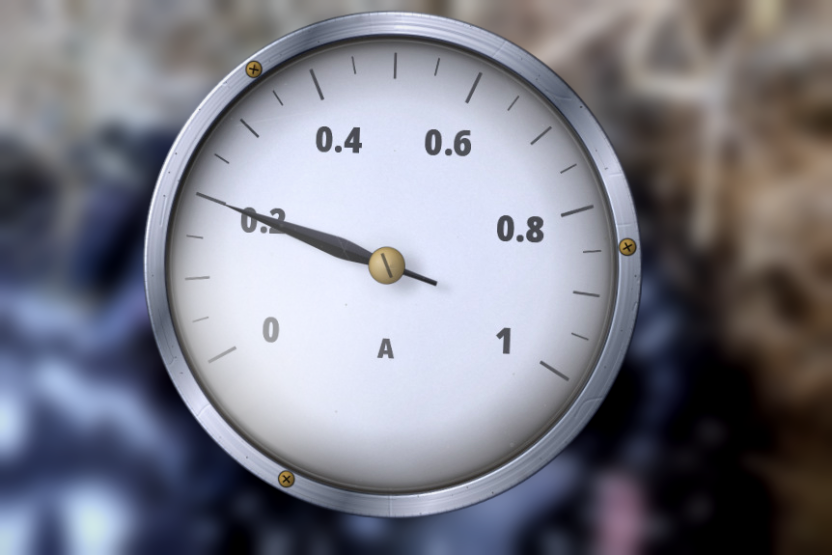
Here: 0.2 A
